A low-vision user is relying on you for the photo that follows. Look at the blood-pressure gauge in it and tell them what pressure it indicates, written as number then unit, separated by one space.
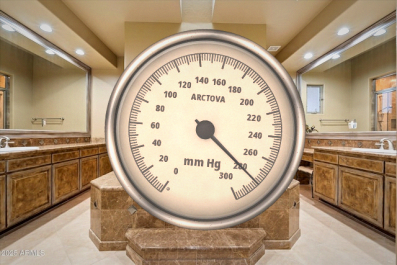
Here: 280 mmHg
